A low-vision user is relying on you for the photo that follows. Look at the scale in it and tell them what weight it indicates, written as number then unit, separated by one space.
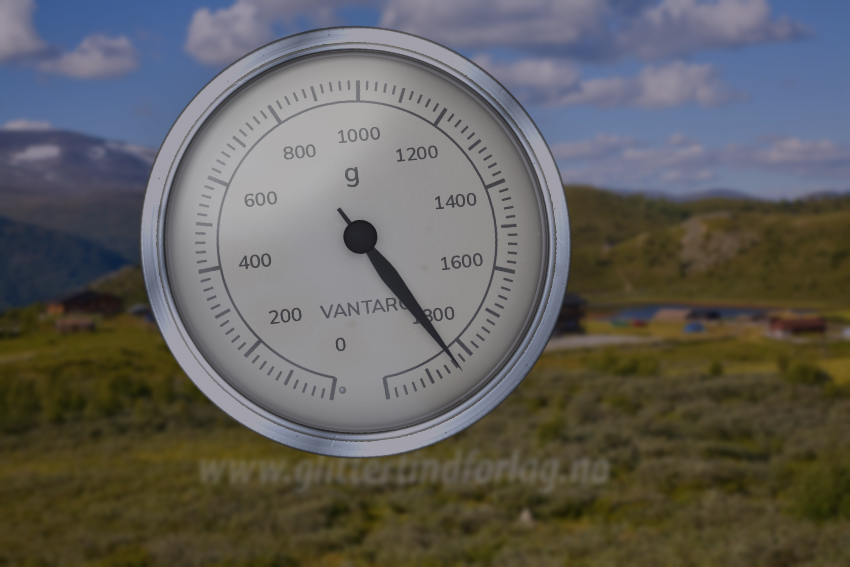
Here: 1840 g
